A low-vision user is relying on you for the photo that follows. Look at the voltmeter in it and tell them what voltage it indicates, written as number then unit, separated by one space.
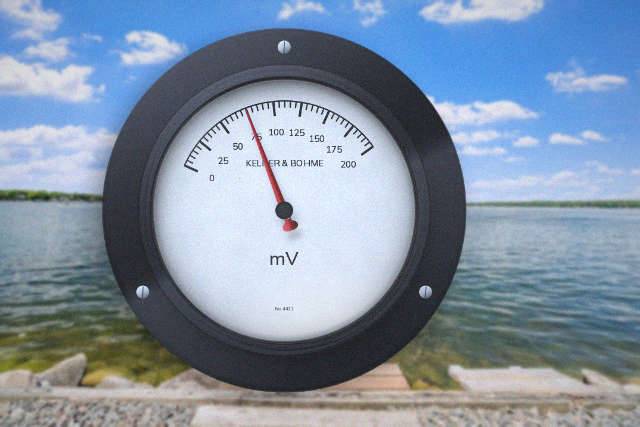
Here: 75 mV
